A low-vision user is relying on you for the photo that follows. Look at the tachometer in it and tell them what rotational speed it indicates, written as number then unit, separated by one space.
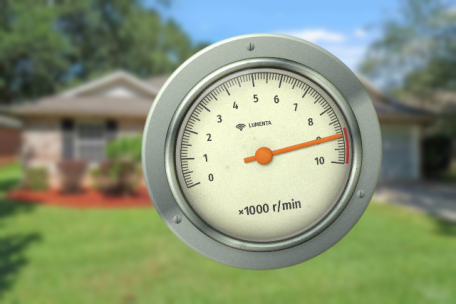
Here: 9000 rpm
